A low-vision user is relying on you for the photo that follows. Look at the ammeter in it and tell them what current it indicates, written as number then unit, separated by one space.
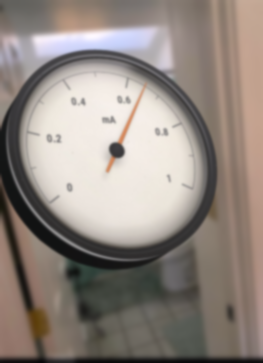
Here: 0.65 mA
